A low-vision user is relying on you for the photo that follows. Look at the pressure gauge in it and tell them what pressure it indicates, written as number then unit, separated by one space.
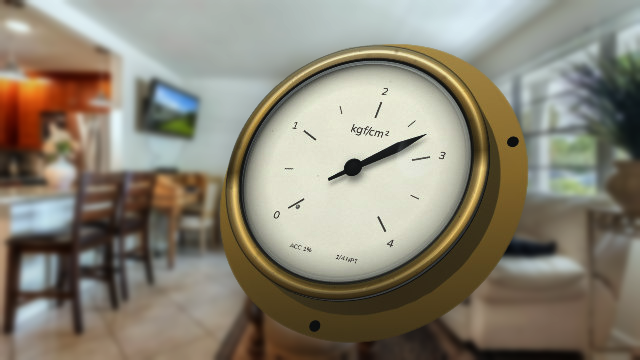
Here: 2.75 kg/cm²
